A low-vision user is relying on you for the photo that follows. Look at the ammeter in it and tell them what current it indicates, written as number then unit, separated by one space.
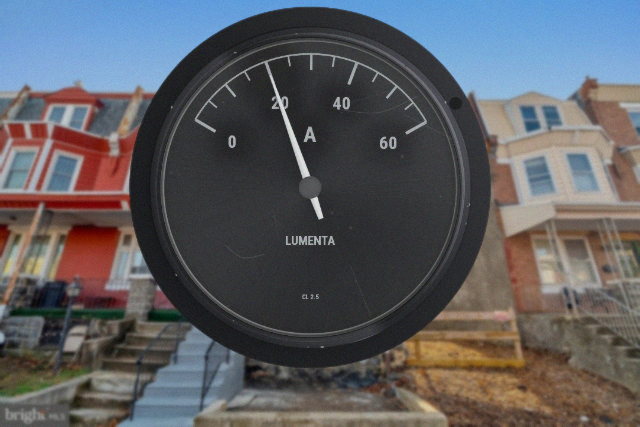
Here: 20 A
